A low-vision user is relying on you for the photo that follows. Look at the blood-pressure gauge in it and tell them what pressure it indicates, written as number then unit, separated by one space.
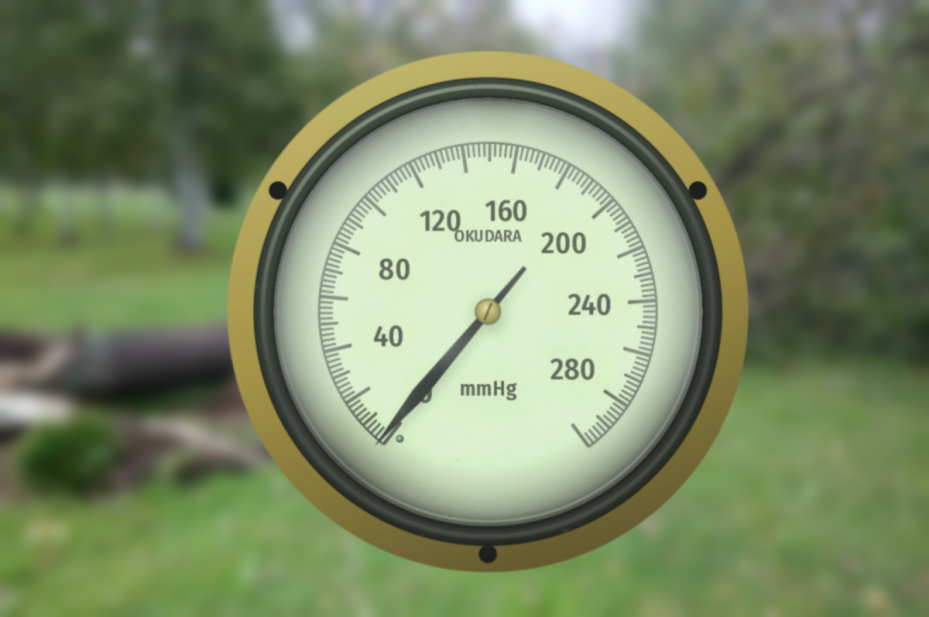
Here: 2 mmHg
